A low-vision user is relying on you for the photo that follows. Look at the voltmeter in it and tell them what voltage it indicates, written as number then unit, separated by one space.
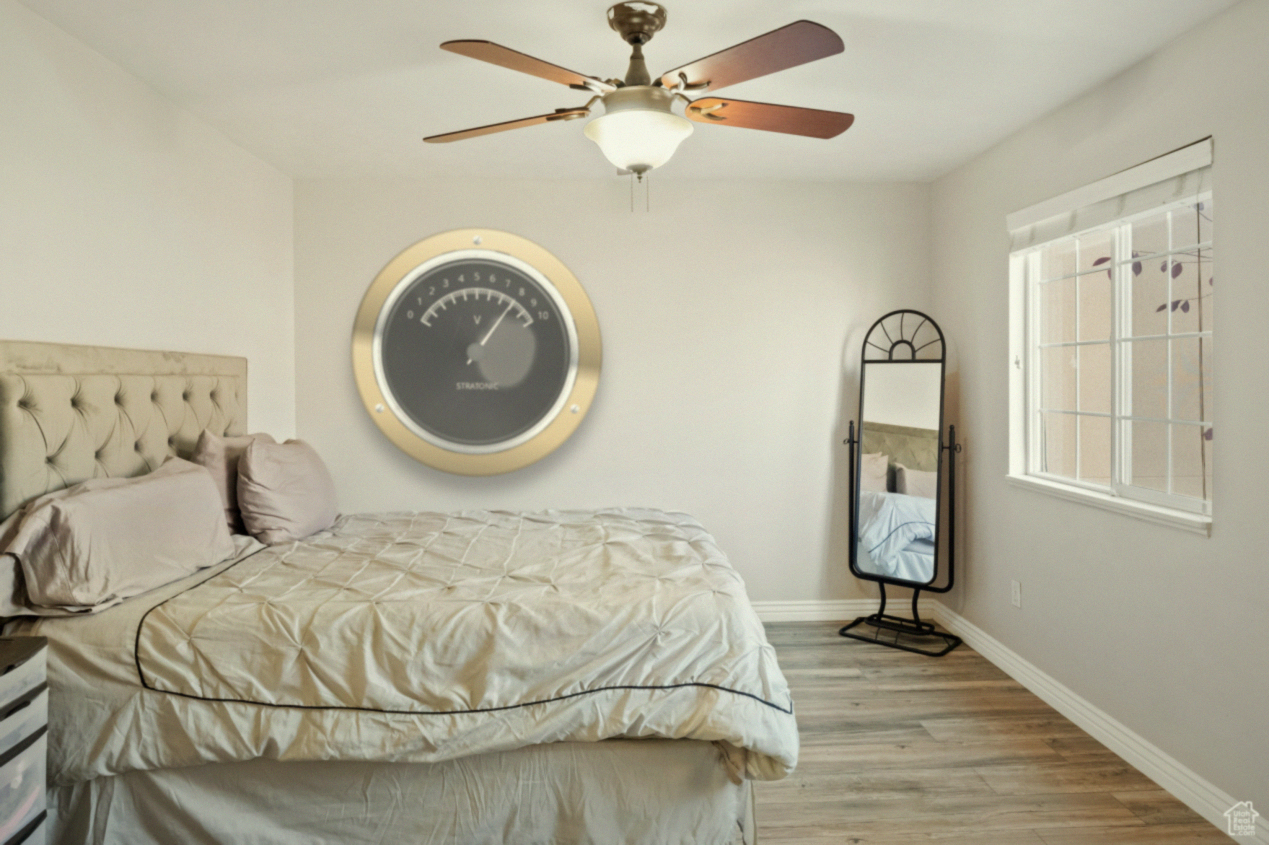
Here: 8 V
